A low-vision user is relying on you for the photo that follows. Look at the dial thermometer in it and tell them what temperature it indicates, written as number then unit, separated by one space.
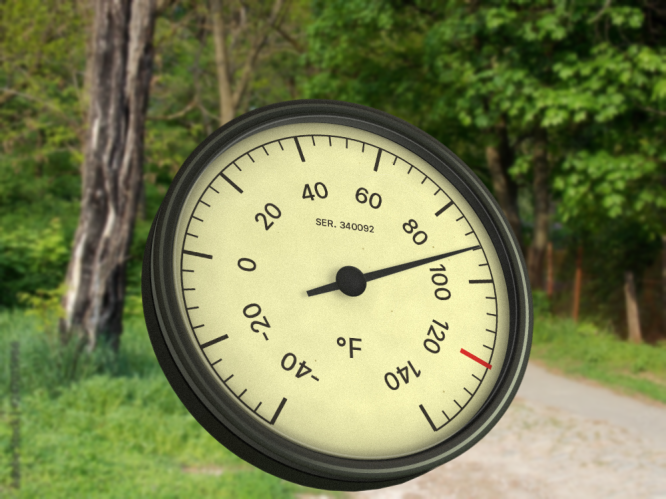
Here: 92 °F
